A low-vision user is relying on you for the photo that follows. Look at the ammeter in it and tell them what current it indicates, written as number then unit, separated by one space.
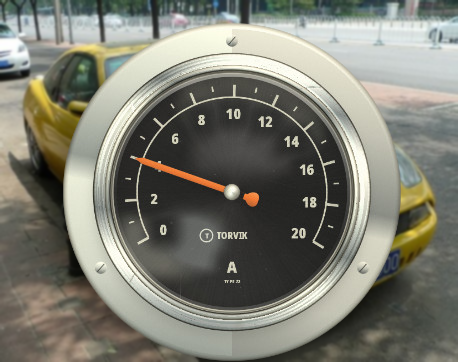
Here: 4 A
